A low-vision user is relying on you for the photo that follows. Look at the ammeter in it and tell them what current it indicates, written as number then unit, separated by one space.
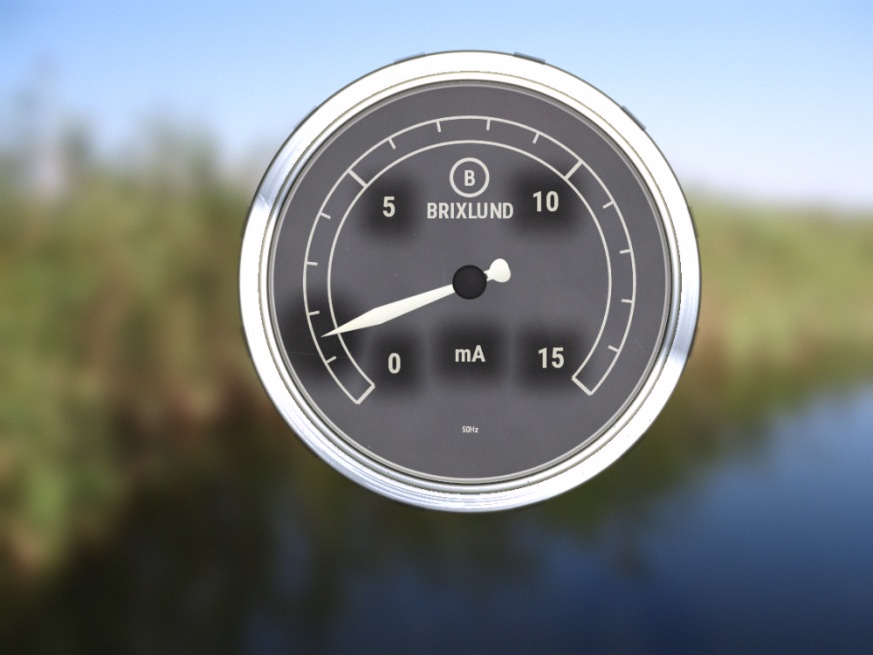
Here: 1.5 mA
